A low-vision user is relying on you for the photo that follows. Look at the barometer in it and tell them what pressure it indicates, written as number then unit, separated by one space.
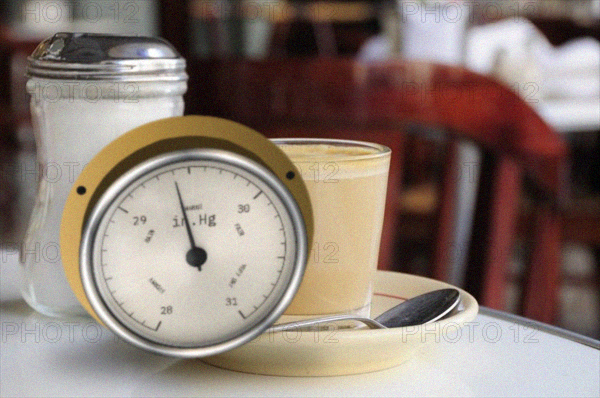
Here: 29.4 inHg
